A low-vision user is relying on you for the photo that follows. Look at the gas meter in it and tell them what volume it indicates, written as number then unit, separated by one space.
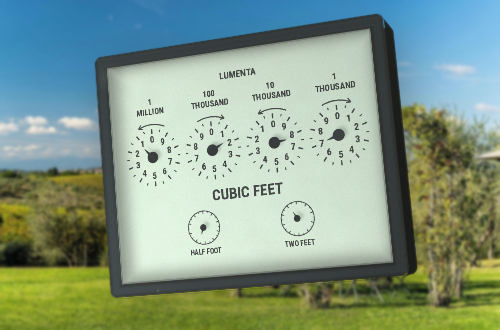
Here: 117700 ft³
